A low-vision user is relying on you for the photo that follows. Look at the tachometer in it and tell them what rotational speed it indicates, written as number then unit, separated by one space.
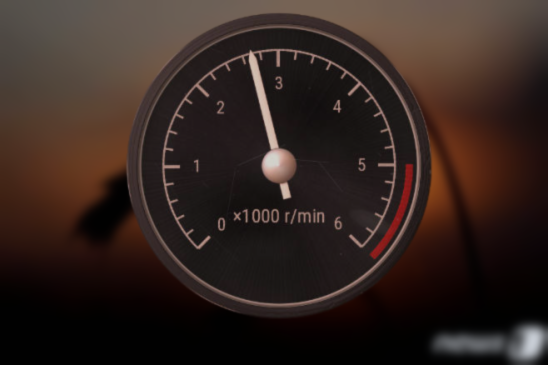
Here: 2700 rpm
